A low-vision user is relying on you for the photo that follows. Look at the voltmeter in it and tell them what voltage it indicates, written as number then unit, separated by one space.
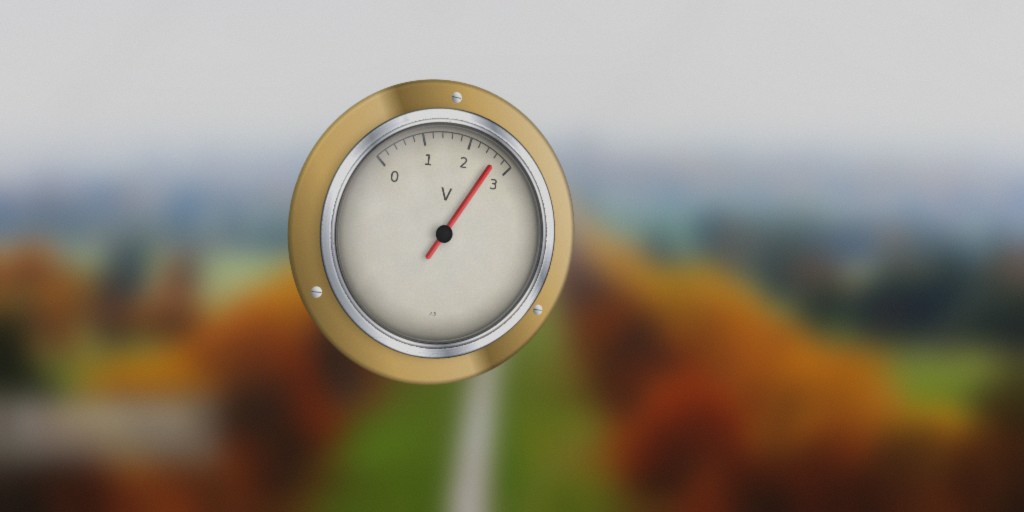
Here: 2.6 V
